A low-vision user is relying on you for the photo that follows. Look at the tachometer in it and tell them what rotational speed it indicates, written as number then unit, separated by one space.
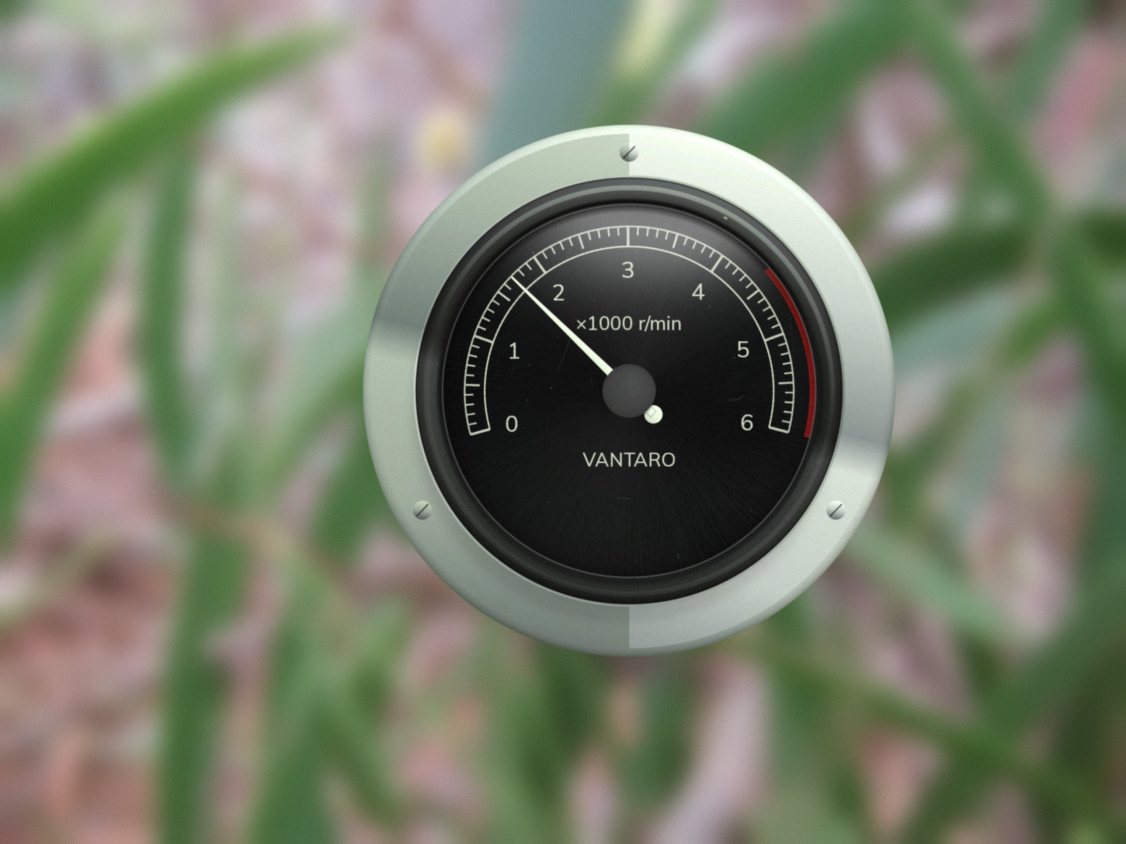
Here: 1700 rpm
